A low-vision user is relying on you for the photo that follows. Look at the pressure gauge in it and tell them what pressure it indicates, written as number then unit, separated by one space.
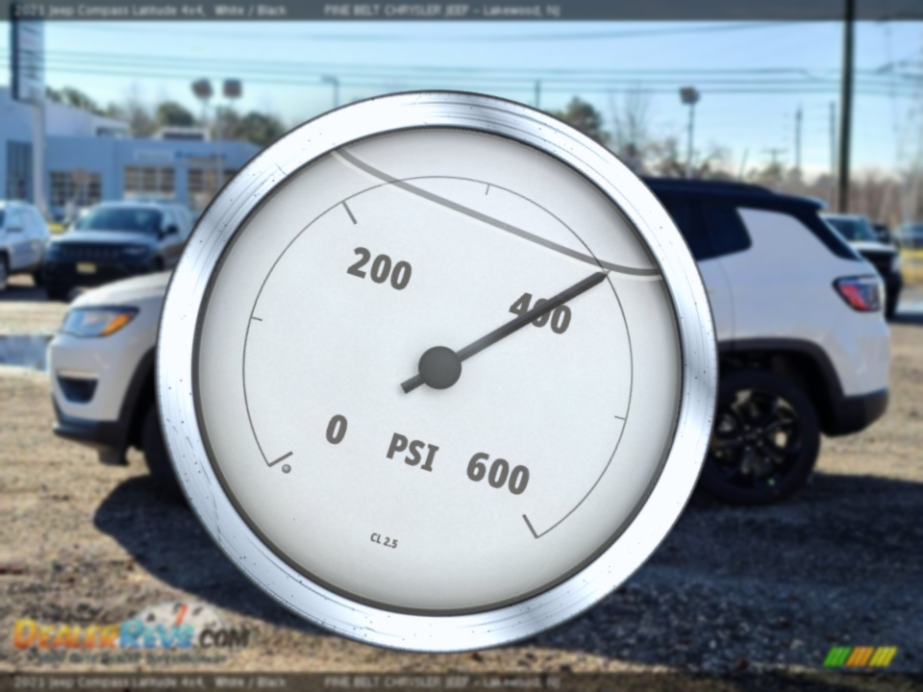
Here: 400 psi
